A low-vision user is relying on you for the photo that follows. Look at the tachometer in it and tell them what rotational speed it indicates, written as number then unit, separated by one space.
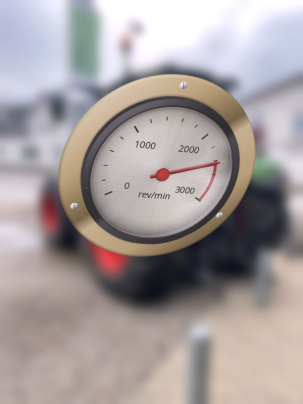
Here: 2400 rpm
